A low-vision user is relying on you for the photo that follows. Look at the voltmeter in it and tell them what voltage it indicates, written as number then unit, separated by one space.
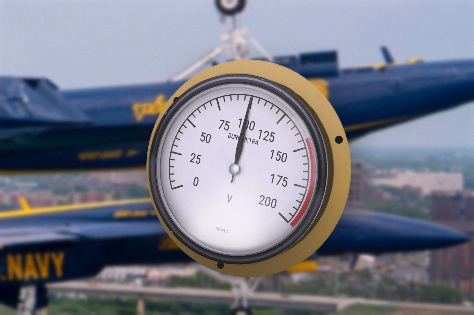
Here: 100 V
